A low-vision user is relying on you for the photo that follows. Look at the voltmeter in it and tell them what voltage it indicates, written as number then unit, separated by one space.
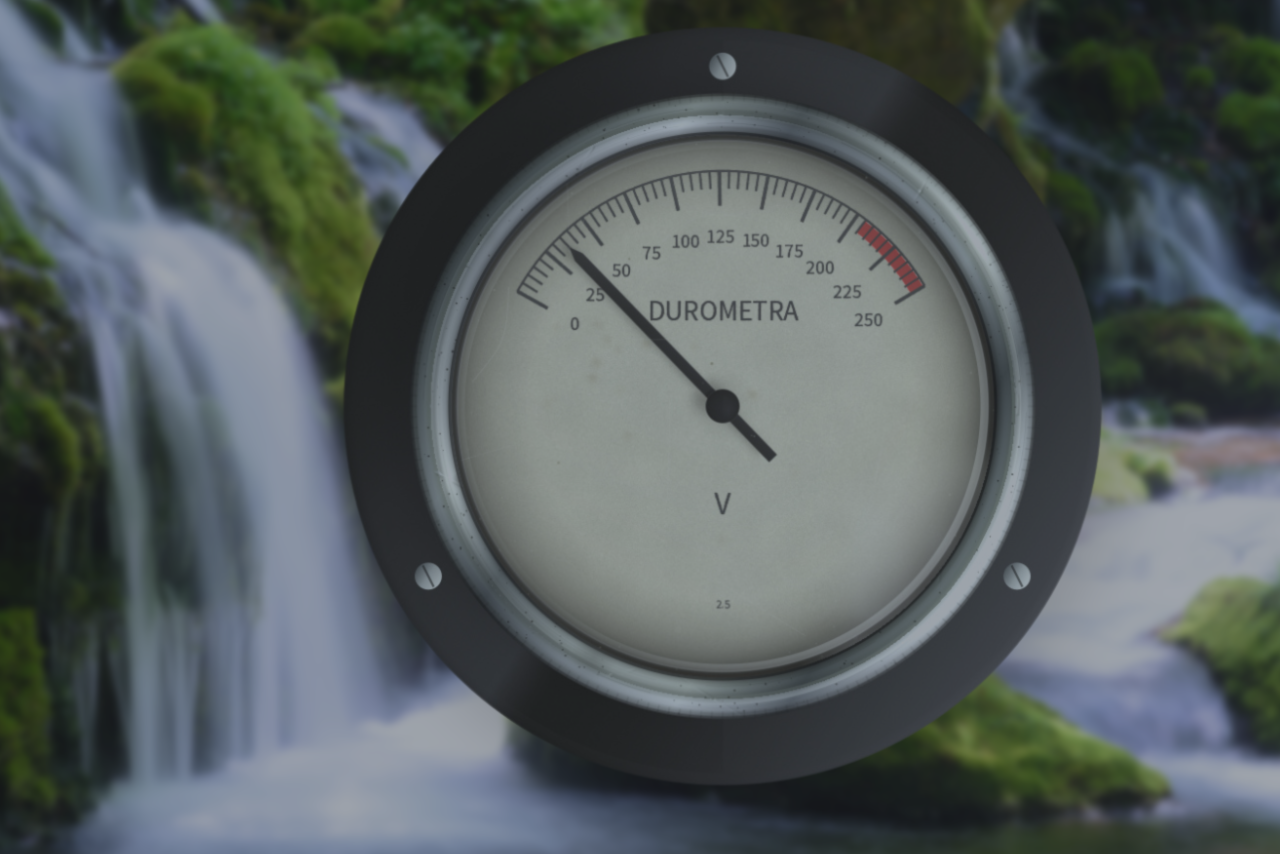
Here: 35 V
